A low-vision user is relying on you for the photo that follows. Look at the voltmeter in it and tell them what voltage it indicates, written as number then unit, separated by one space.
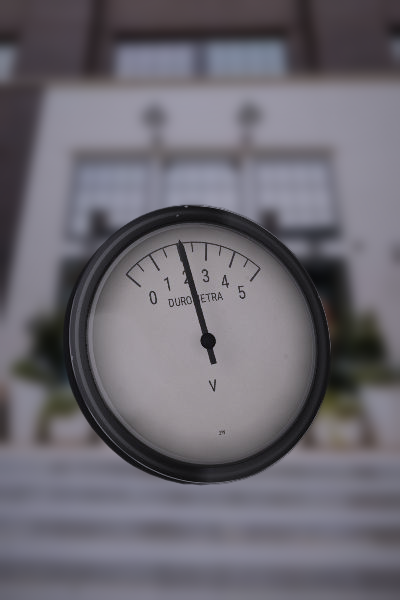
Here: 2 V
